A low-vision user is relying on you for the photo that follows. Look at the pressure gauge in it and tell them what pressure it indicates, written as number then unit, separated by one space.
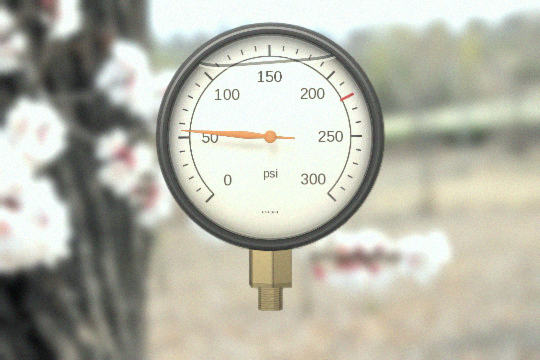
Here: 55 psi
